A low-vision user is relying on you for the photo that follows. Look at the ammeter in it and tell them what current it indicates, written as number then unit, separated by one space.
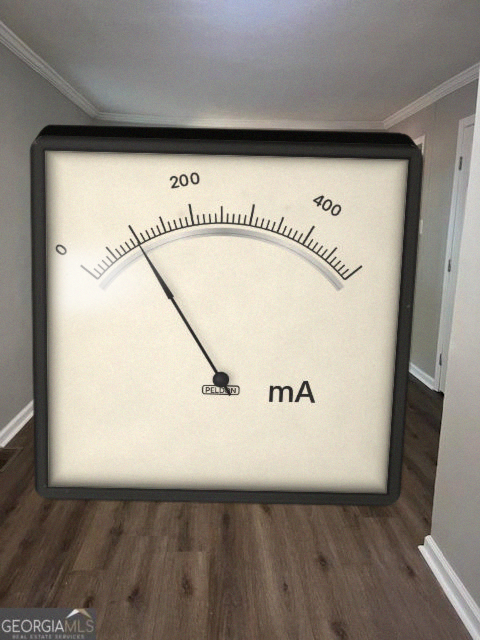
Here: 100 mA
